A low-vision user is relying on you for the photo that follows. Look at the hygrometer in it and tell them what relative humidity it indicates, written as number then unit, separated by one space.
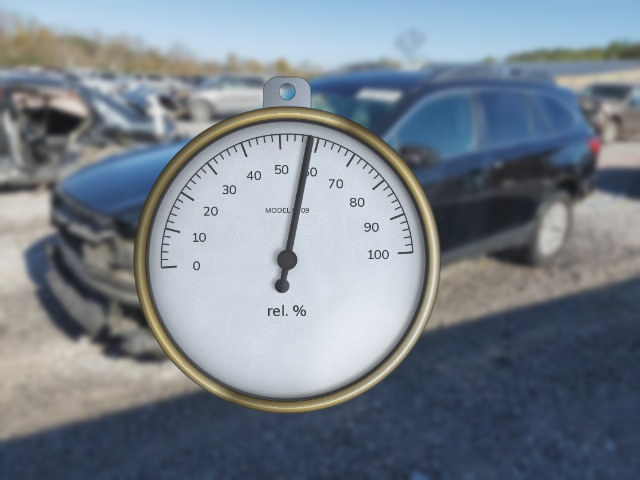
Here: 58 %
